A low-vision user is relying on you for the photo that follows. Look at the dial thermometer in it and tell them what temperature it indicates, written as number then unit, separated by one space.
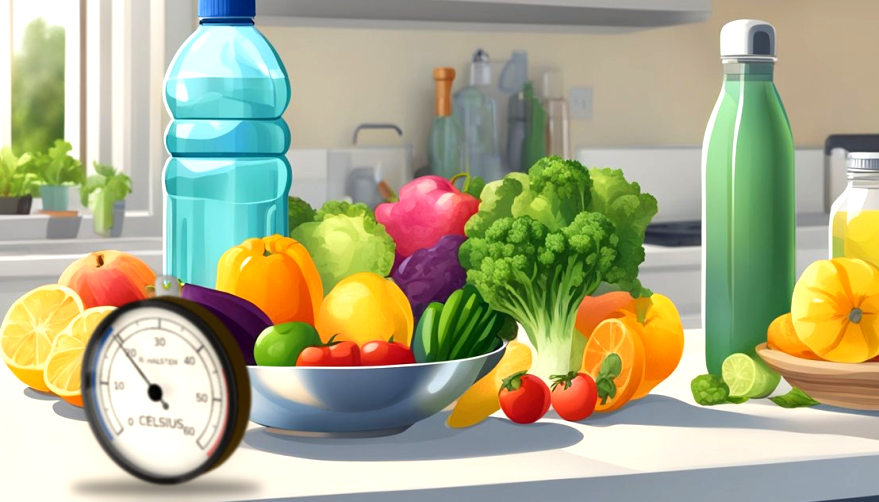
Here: 20 °C
